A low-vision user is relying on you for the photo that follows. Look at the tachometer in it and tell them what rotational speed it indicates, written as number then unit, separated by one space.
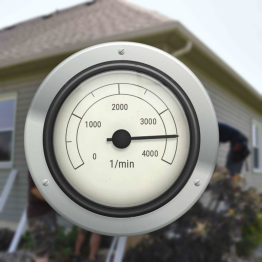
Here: 3500 rpm
